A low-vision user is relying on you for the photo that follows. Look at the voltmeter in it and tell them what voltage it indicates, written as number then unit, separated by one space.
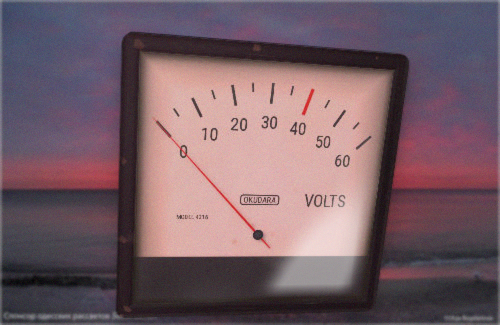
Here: 0 V
